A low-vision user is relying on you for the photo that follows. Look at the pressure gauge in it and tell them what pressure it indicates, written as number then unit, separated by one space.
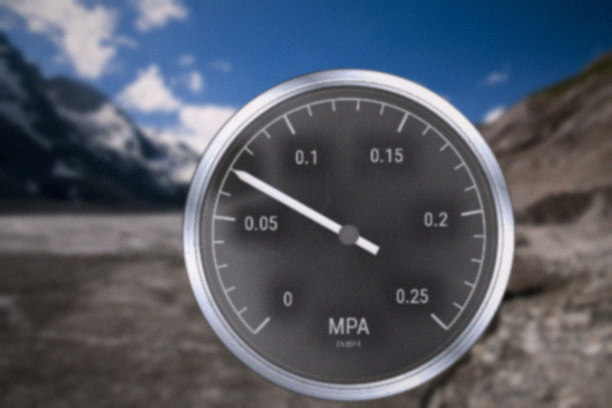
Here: 0.07 MPa
